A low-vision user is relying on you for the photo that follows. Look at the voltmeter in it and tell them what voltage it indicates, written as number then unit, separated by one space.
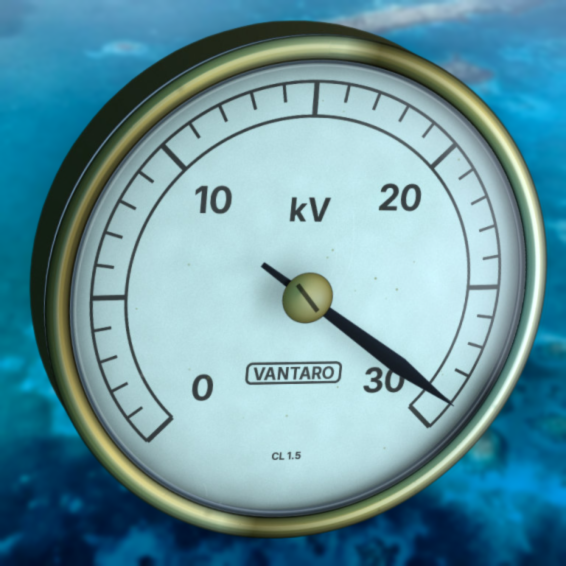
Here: 29 kV
